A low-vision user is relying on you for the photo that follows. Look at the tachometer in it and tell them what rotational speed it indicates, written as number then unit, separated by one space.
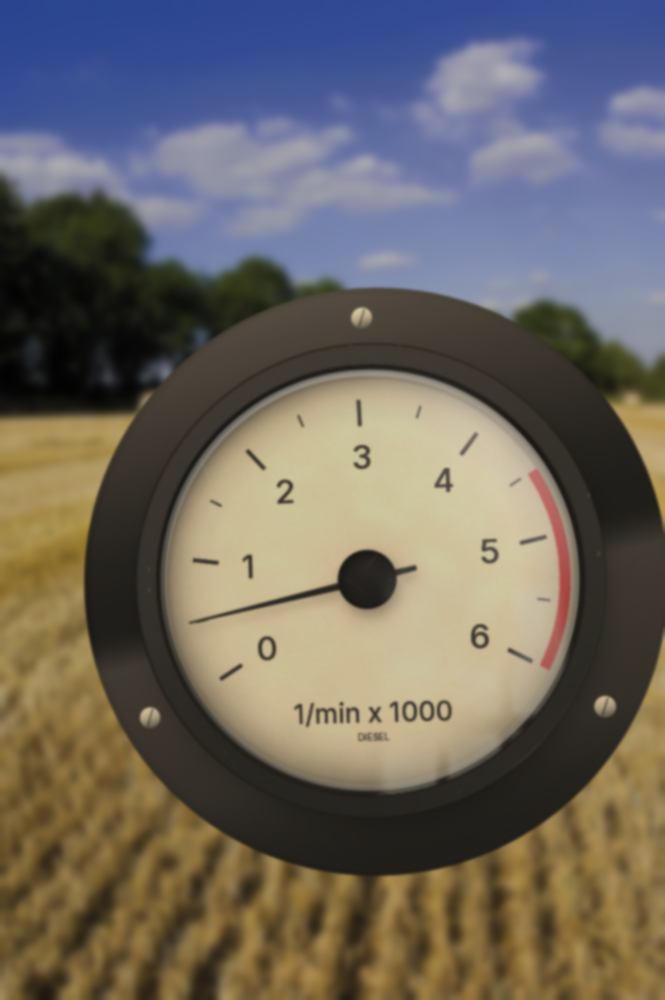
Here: 500 rpm
